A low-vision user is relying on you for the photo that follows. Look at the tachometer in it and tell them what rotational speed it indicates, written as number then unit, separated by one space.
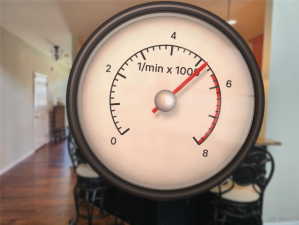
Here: 5200 rpm
